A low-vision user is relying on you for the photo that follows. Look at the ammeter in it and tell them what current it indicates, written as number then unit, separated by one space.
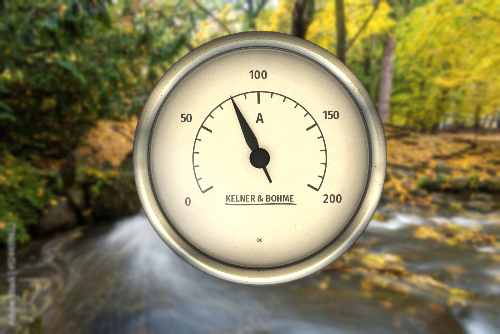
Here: 80 A
